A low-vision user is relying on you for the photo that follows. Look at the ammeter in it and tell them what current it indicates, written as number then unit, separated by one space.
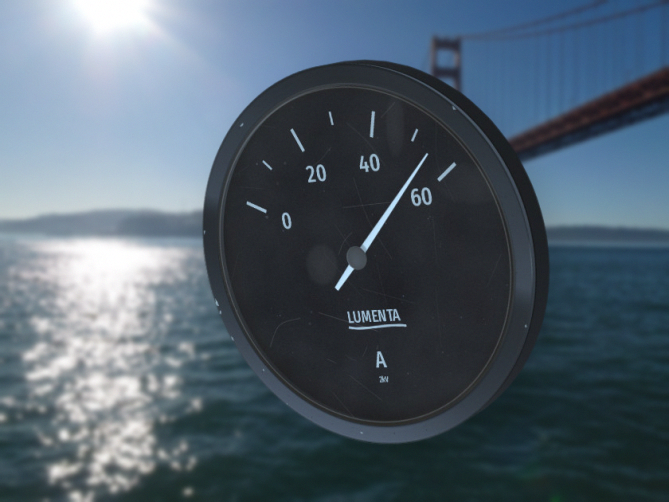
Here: 55 A
